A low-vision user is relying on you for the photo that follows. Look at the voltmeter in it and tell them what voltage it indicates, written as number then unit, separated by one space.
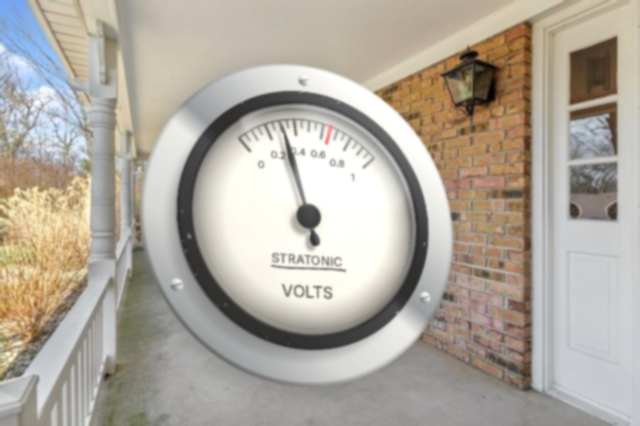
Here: 0.3 V
